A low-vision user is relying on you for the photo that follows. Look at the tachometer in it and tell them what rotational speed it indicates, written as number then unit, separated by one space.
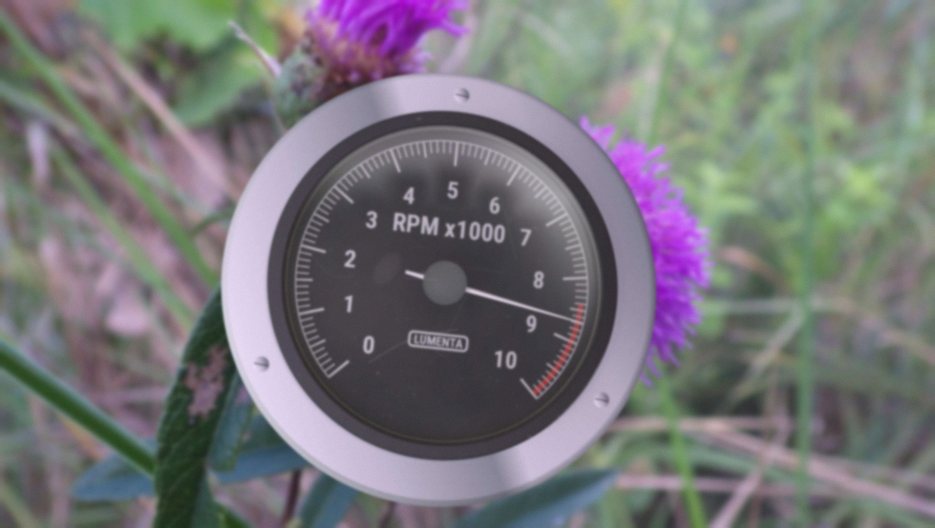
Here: 8700 rpm
